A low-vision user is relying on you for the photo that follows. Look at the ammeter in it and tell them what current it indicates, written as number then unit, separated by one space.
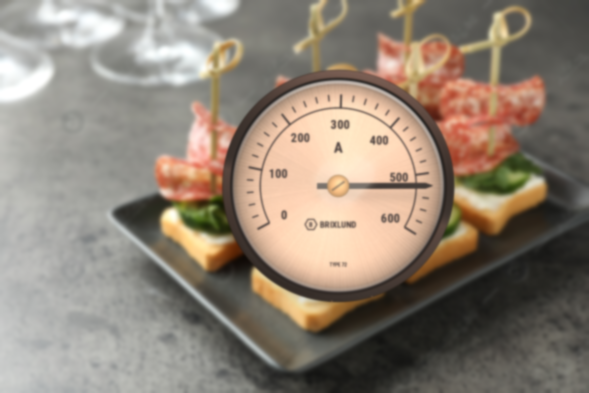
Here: 520 A
